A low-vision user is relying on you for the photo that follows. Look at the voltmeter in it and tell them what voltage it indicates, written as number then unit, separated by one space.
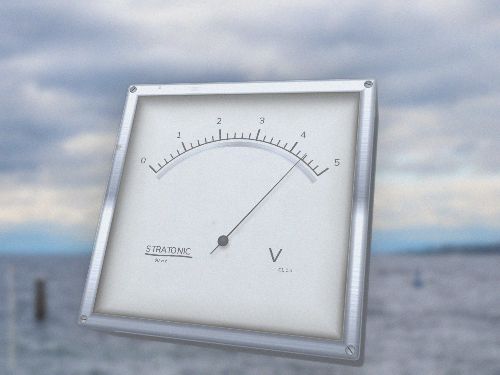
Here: 4.4 V
